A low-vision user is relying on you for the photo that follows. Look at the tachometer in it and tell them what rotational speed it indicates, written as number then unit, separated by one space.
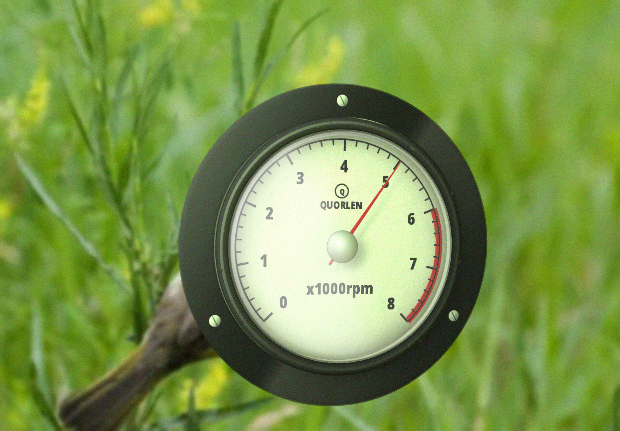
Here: 5000 rpm
